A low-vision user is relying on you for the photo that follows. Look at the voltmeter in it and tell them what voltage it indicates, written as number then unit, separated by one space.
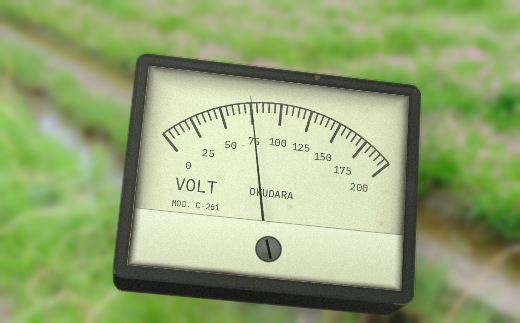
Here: 75 V
